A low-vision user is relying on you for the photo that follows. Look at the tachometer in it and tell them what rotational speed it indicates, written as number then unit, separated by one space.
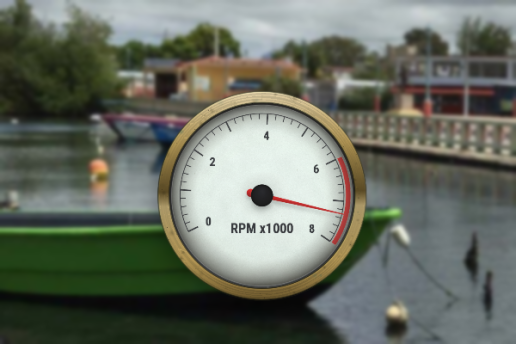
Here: 7300 rpm
